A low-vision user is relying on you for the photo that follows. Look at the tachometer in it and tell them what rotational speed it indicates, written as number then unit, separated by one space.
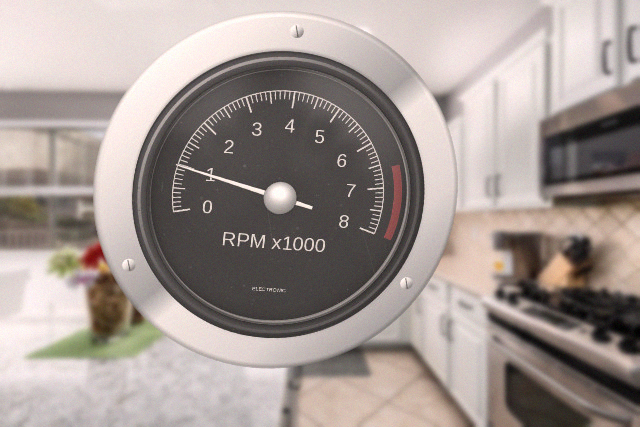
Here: 1000 rpm
